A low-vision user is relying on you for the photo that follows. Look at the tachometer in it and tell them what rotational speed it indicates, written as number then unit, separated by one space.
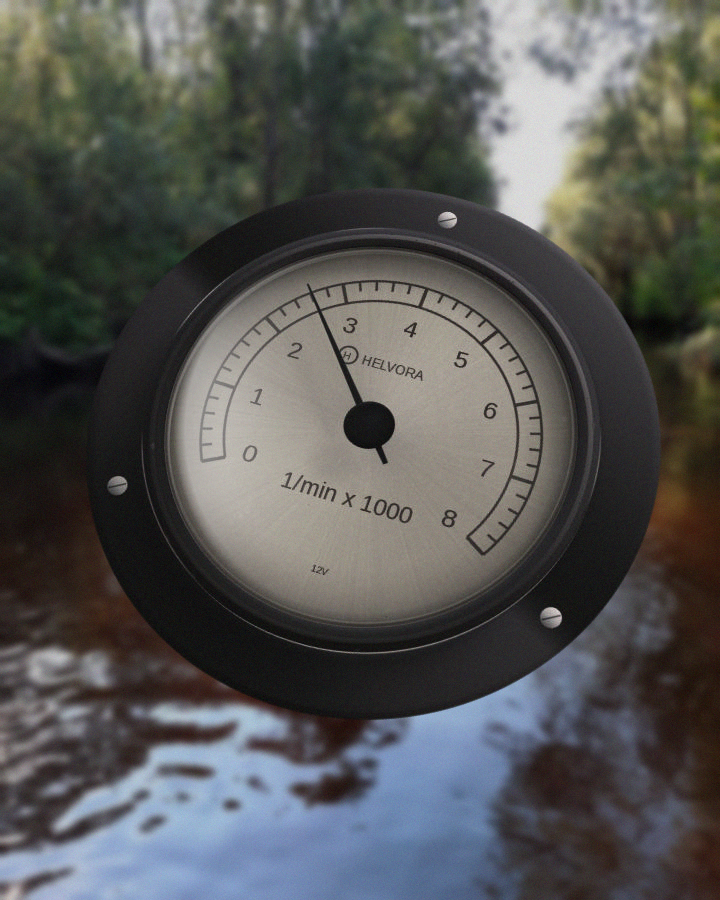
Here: 2600 rpm
